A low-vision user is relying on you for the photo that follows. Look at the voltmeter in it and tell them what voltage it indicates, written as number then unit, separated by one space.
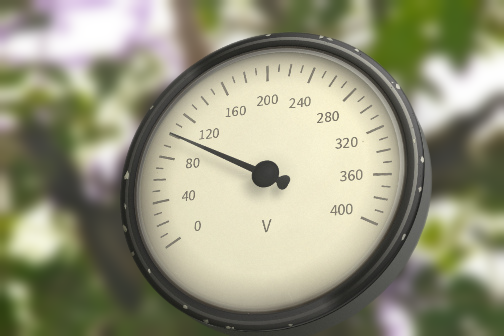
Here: 100 V
